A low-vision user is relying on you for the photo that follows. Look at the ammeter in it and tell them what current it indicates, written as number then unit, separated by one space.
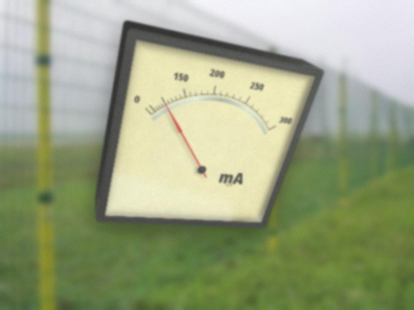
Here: 100 mA
